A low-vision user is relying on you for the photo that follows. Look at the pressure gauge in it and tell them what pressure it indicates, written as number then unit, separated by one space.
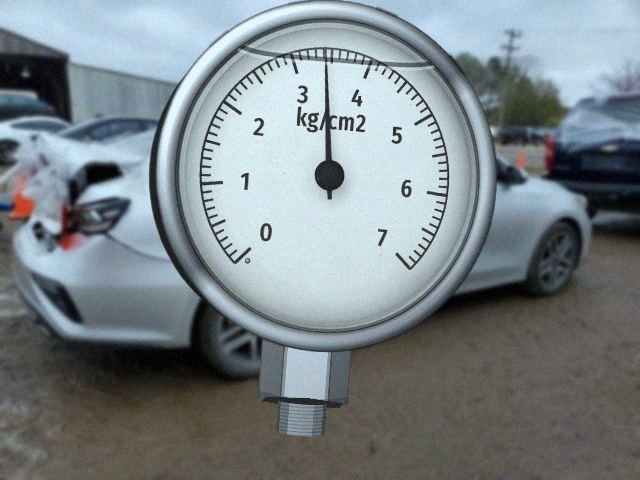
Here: 3.4 kg/cm²
